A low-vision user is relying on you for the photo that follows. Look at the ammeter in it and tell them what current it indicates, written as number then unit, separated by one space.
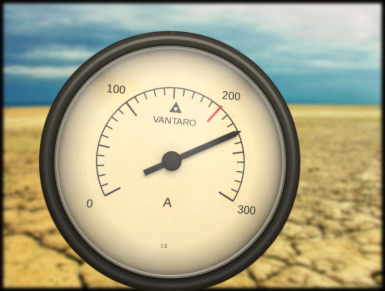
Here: 230 A
